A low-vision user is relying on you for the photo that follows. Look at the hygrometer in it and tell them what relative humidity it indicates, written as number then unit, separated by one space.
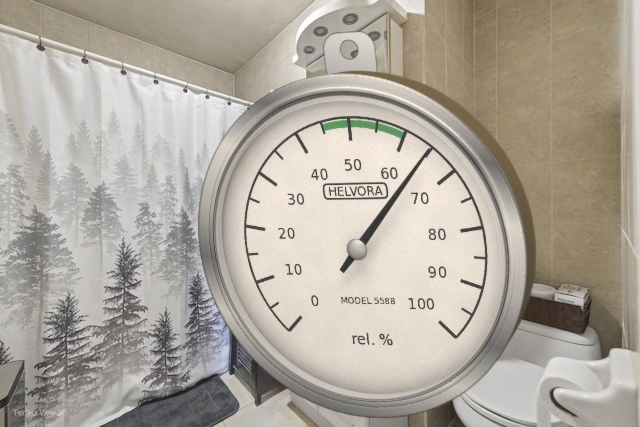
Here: 65 %
